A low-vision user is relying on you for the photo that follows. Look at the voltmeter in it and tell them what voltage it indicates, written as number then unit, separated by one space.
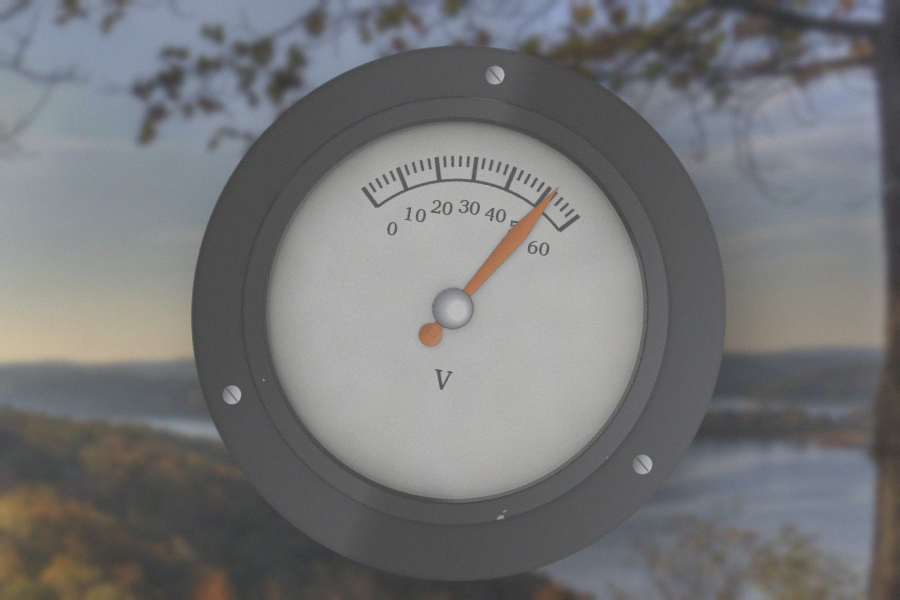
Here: 52 V
